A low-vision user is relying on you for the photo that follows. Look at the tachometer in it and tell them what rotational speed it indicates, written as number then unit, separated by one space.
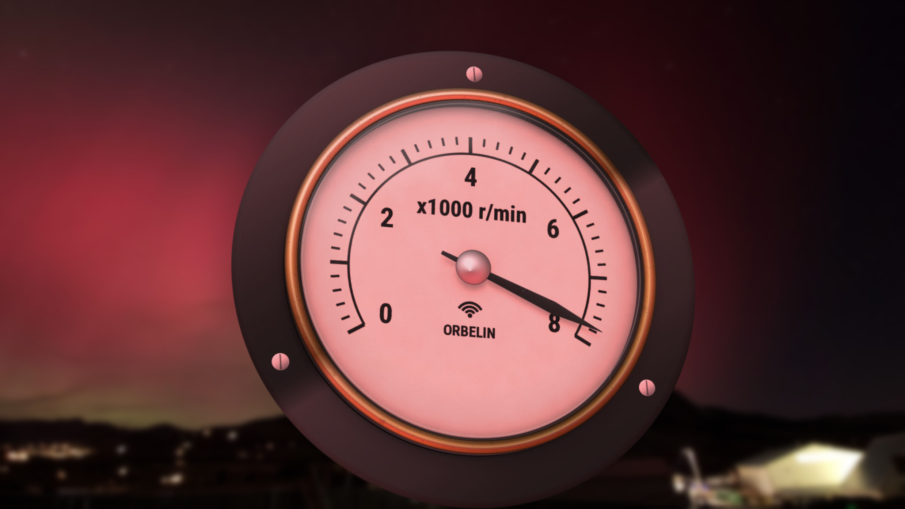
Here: 7800 rpm
